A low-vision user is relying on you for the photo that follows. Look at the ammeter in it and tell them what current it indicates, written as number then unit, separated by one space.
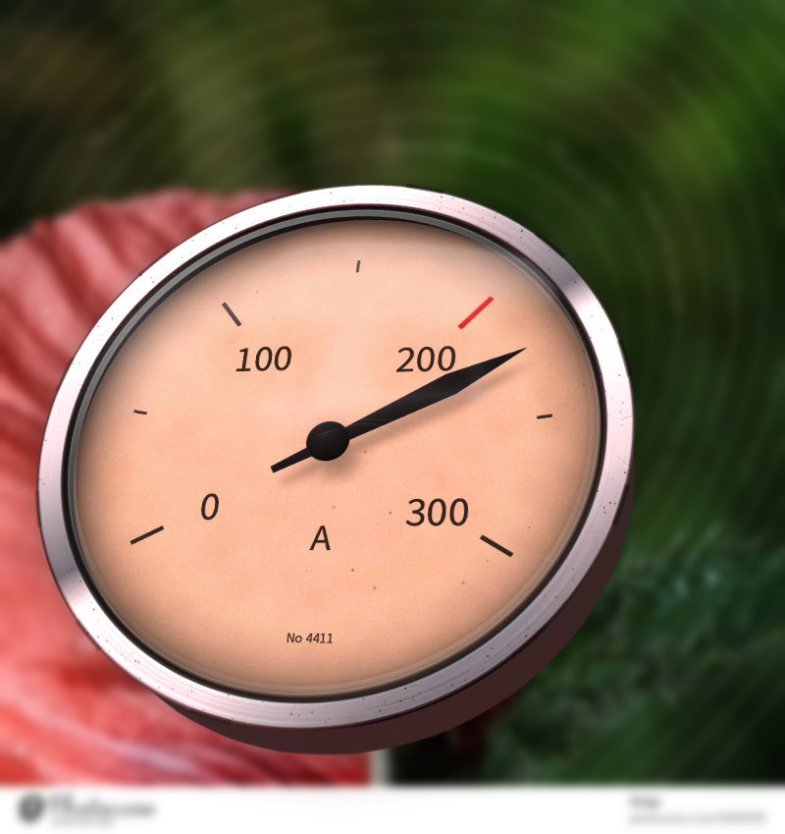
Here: 225 A
